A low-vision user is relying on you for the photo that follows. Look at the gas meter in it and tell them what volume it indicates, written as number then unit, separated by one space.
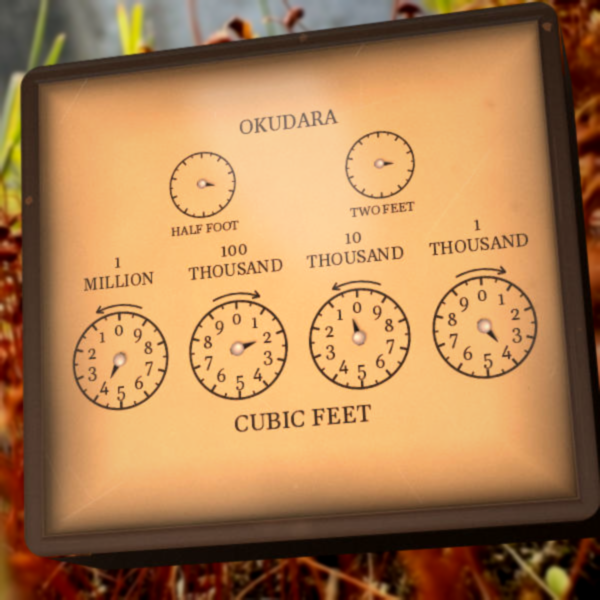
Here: 420400 ft³
